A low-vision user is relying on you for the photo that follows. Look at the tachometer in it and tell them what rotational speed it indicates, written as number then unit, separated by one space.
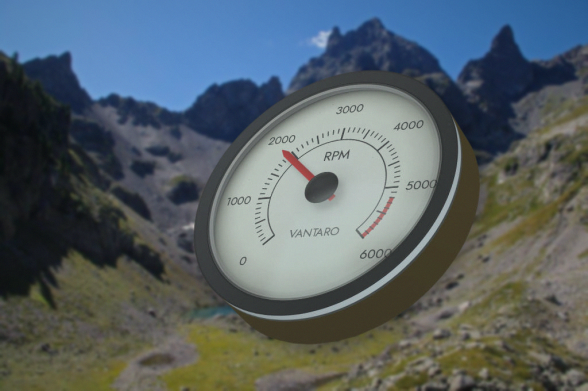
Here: 1900 rpm
